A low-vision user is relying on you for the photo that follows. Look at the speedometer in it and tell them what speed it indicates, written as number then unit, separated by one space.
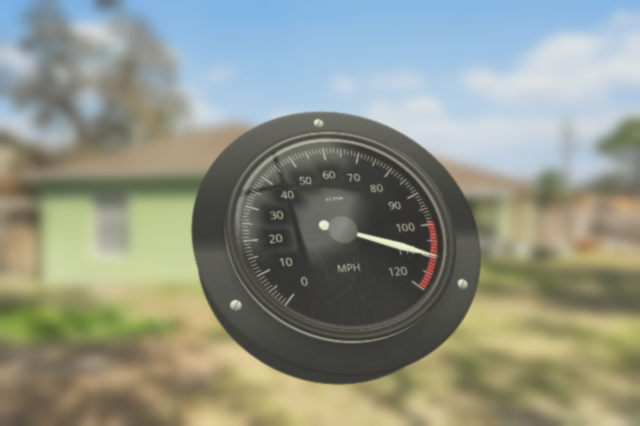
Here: 110 mph
